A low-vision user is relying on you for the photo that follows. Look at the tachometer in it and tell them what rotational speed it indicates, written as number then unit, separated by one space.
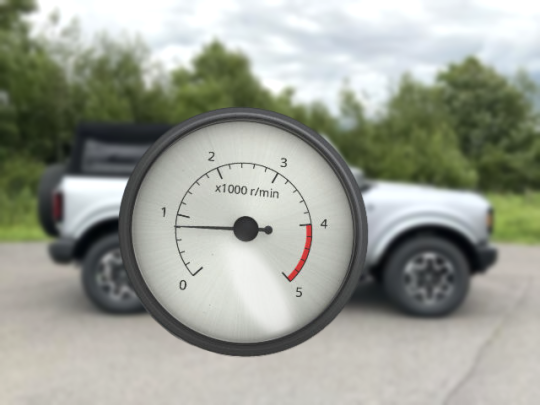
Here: 800 rpm
